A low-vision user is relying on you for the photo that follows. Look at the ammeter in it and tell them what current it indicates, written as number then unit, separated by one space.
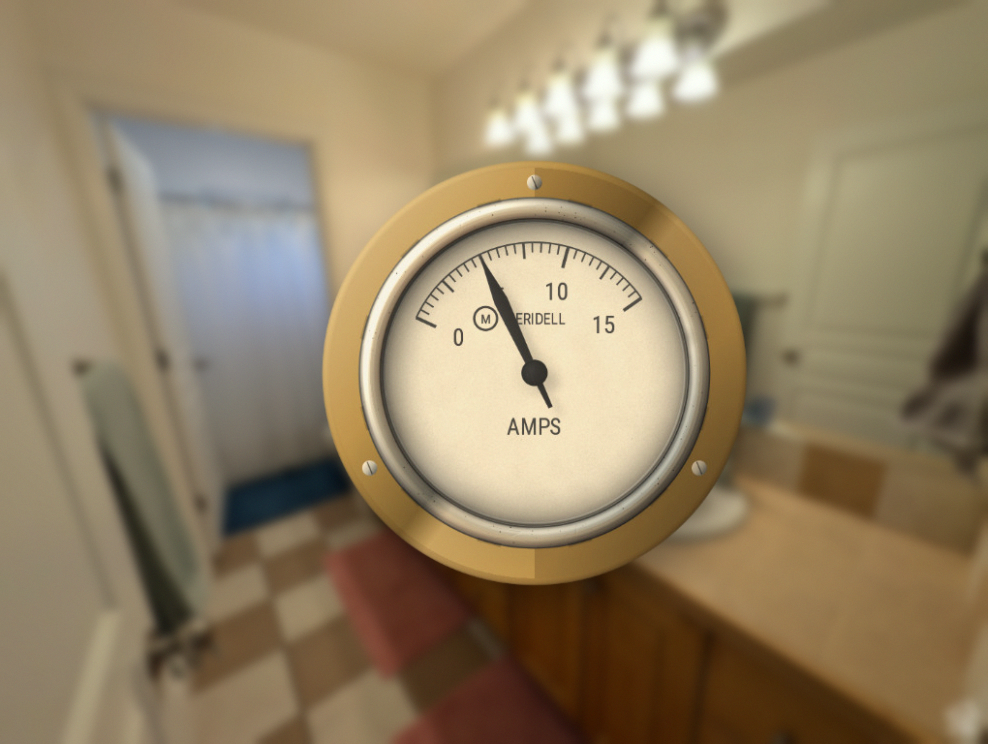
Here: 5 A
